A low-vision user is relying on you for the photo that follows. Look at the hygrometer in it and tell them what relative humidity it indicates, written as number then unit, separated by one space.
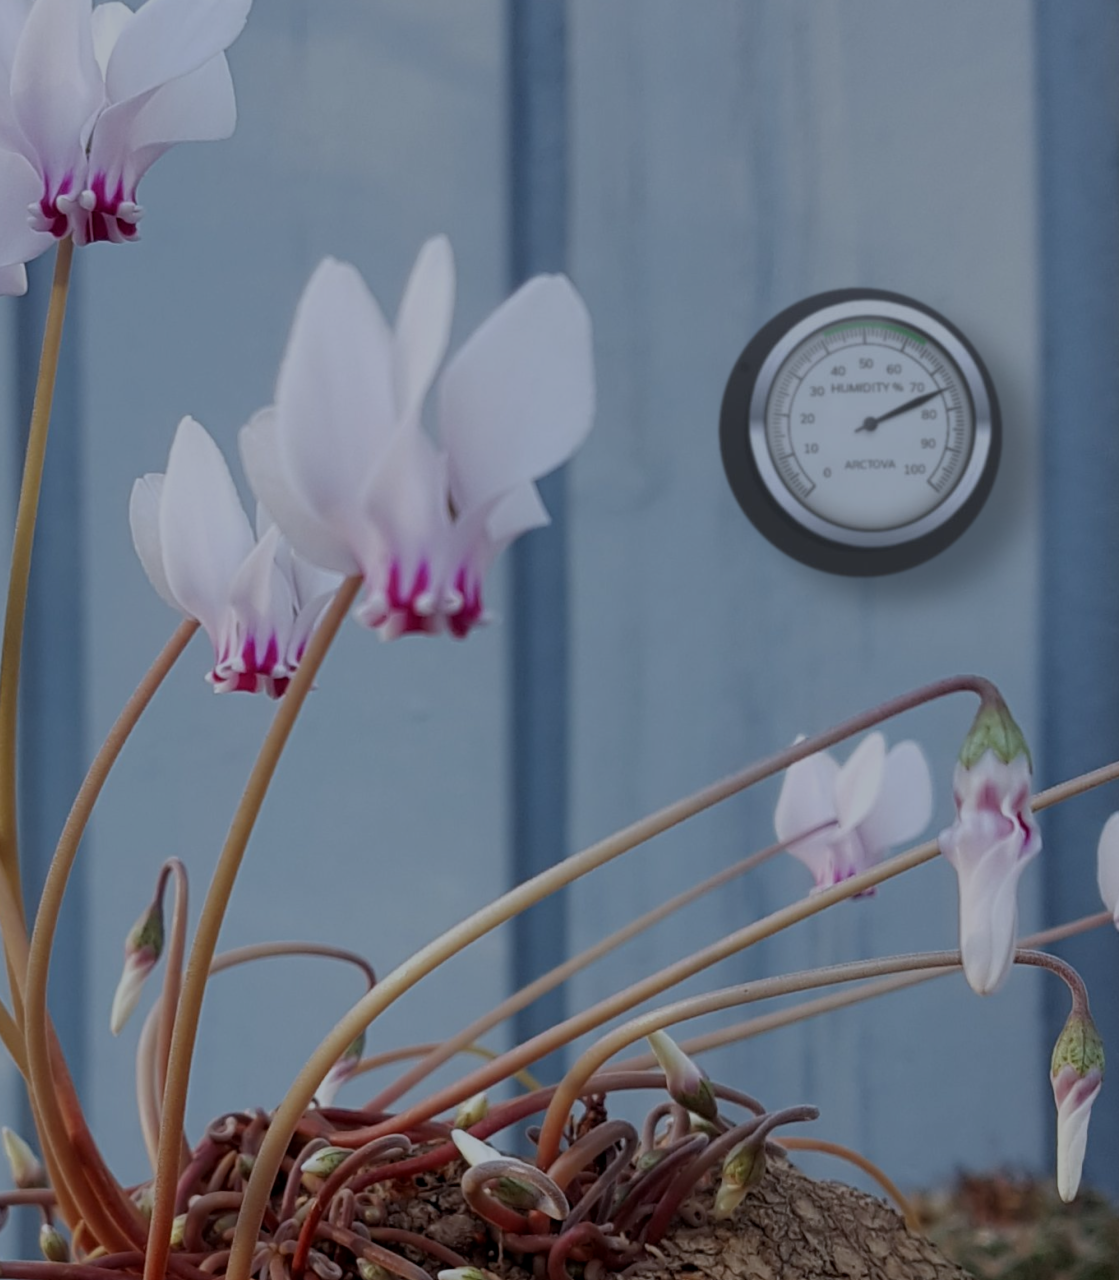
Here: 75 %
